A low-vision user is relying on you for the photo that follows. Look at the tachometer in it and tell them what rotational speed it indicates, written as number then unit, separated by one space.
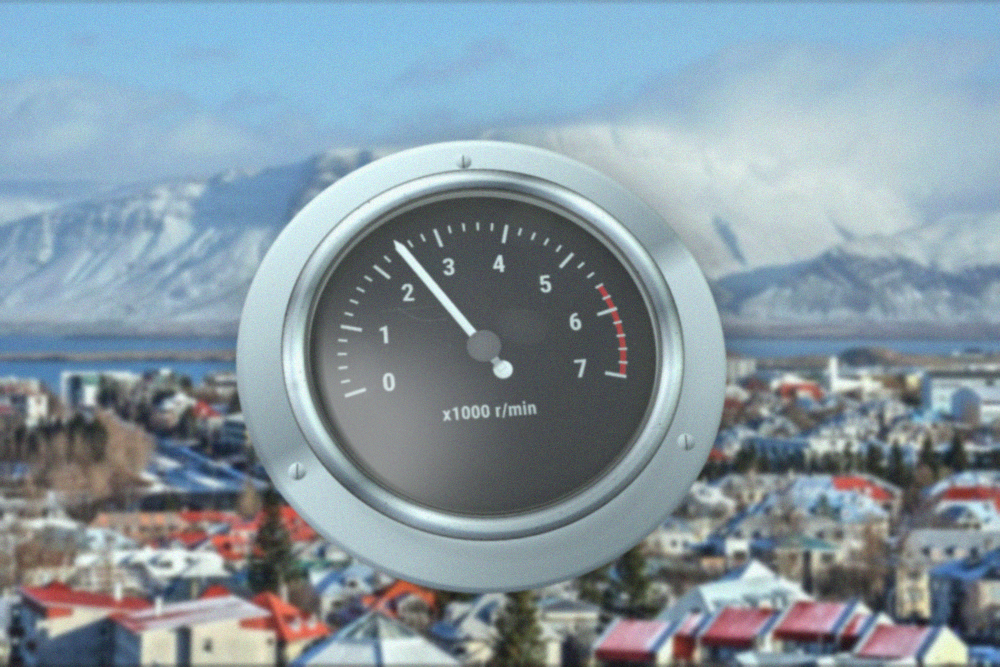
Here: 2400 rpm
